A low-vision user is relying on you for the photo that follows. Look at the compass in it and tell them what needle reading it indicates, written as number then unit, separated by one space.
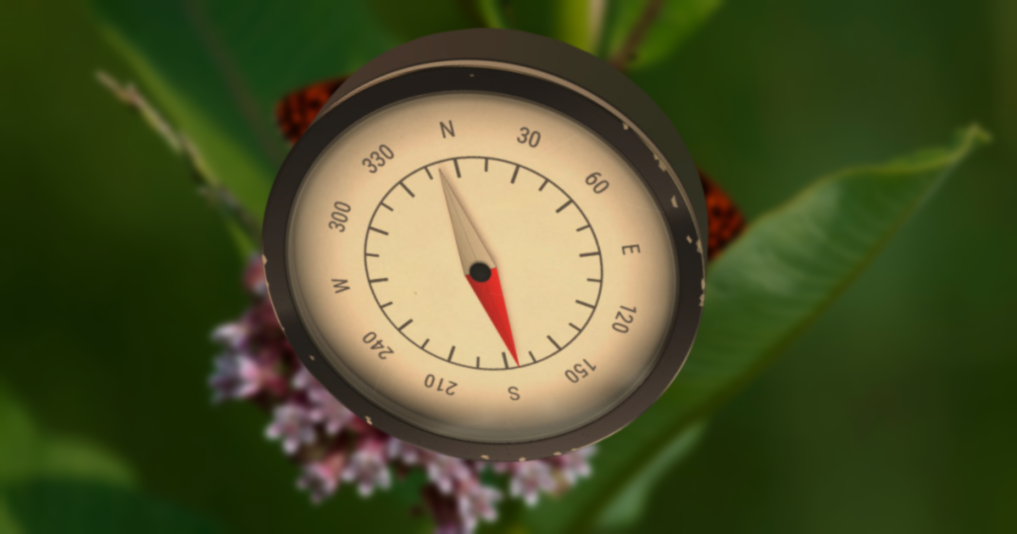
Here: 172.5 °
